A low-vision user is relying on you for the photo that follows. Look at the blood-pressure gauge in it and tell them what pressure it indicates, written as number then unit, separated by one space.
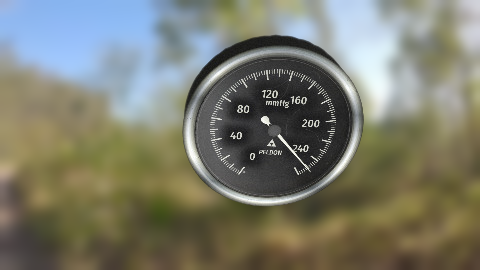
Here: 250 mmHg
